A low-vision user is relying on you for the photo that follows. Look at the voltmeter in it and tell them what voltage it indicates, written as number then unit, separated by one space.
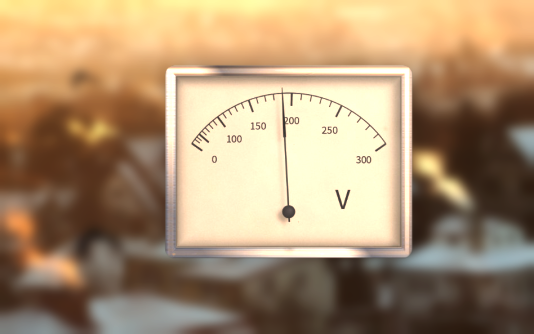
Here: 190 V
